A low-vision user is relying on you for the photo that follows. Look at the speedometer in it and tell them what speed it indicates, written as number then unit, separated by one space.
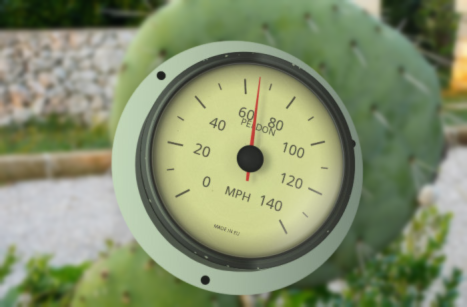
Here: 65 mph
